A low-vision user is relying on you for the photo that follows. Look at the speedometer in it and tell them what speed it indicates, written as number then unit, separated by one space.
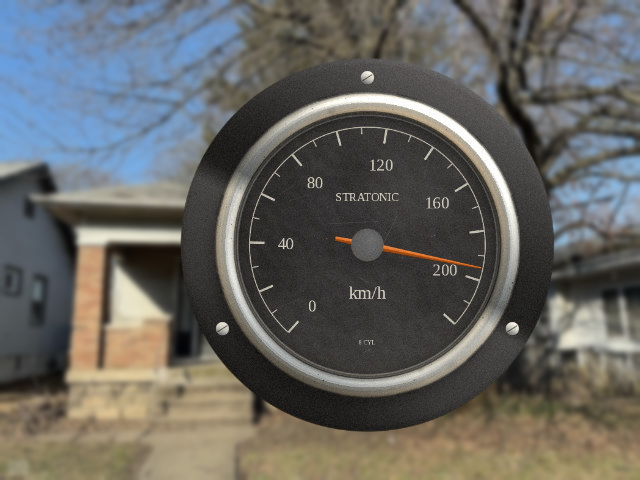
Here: 195 km/h
